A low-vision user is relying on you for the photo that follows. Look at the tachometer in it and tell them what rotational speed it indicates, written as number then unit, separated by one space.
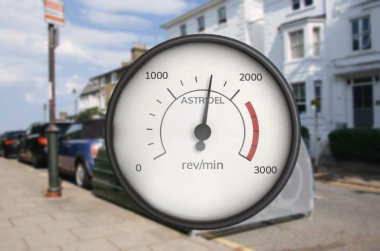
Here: 1600 rpm
